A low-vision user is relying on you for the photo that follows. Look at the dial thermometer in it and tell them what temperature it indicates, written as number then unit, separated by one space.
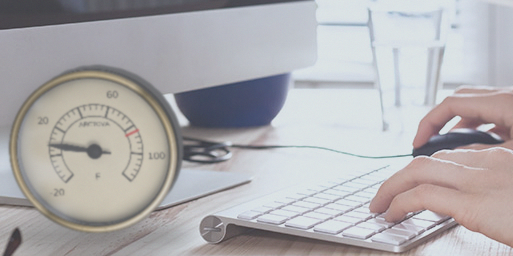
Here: 8 °F
